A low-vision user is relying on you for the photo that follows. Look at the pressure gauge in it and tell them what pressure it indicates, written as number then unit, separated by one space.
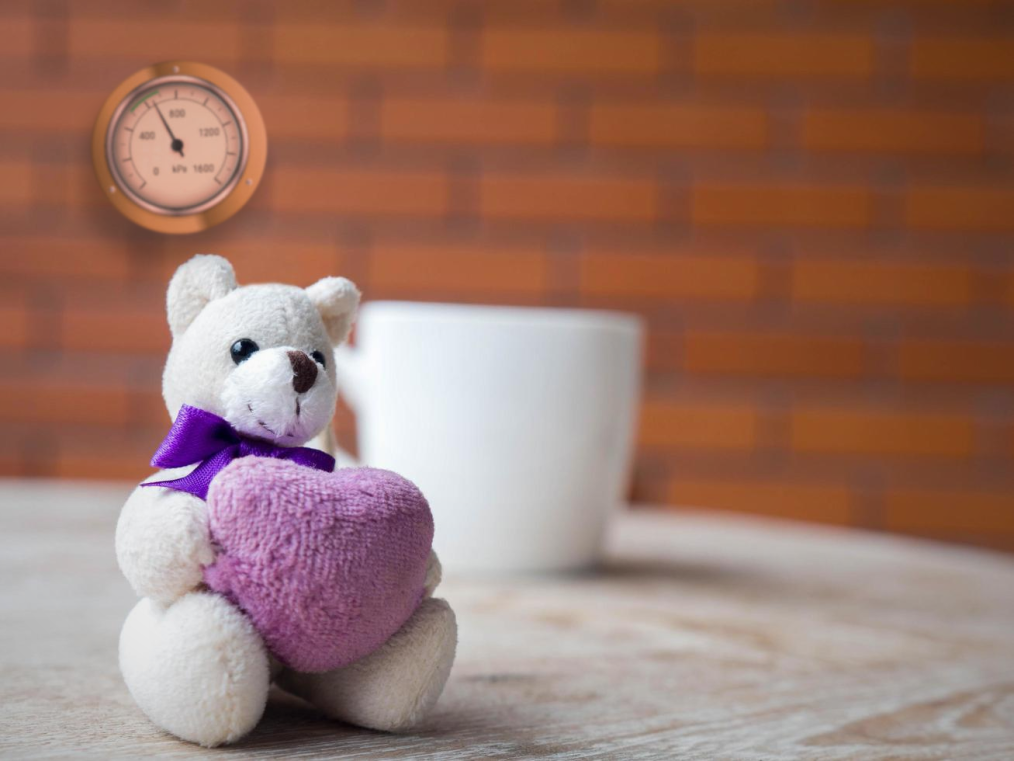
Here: 650 kPa
